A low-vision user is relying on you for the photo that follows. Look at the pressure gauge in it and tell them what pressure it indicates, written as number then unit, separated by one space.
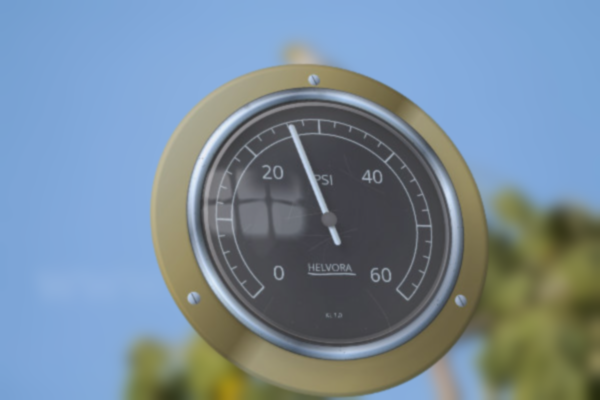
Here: 26 psi
